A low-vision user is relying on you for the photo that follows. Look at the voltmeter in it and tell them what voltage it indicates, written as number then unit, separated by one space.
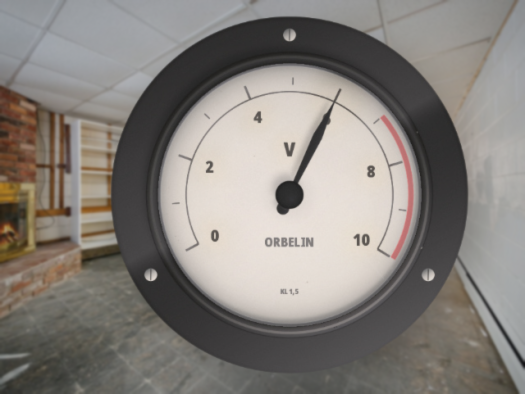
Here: 6 V
